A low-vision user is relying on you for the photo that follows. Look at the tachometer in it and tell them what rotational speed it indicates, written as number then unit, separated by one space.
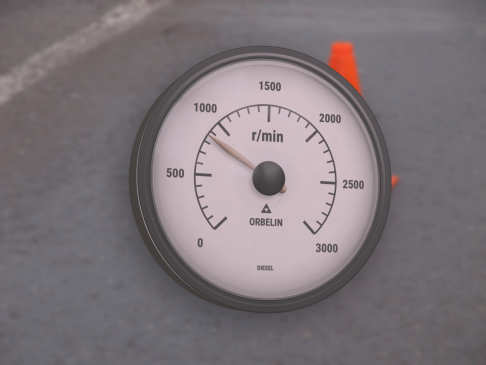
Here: 850 rpm
